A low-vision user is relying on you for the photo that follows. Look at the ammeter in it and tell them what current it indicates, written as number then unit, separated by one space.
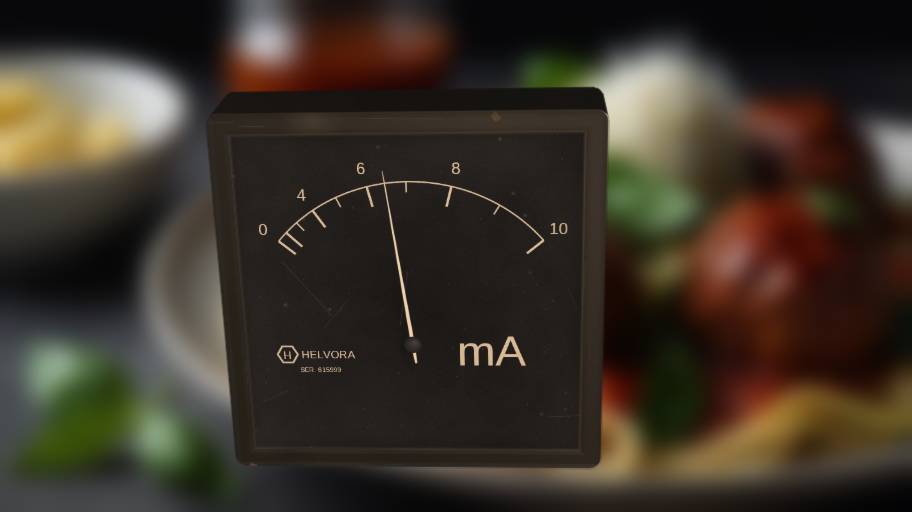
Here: 6.5 mA
